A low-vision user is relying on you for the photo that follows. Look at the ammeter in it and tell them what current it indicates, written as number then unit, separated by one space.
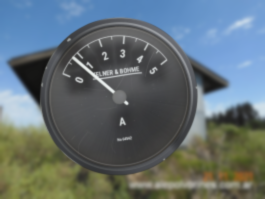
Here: 0.75 A
